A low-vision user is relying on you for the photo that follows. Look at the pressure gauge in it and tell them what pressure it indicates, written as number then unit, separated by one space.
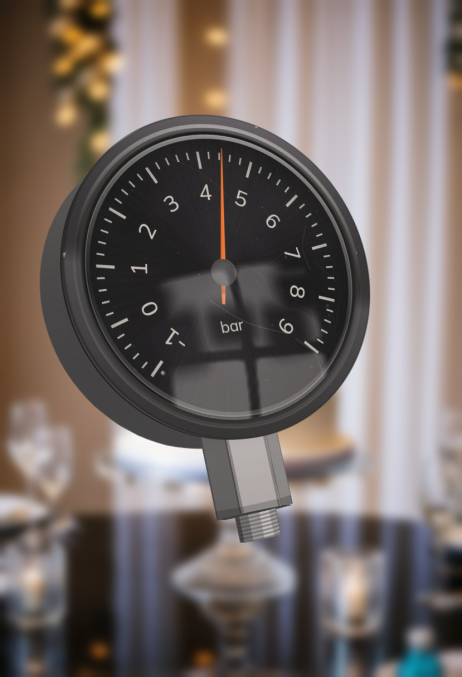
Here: 4.4 bar
